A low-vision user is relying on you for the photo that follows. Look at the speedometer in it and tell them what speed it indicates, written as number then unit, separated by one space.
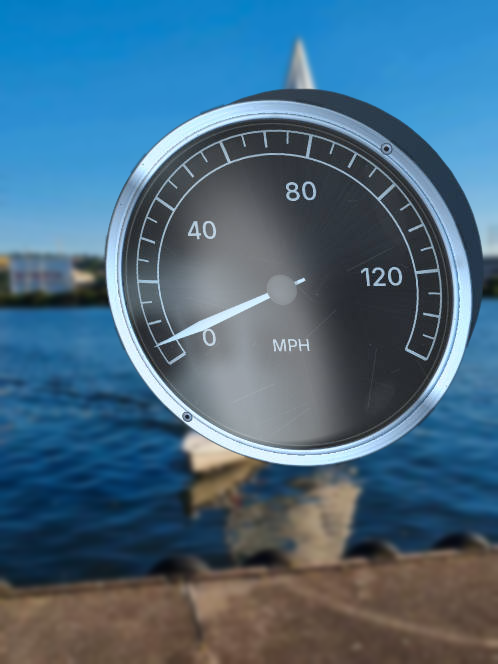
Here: 5 mph
